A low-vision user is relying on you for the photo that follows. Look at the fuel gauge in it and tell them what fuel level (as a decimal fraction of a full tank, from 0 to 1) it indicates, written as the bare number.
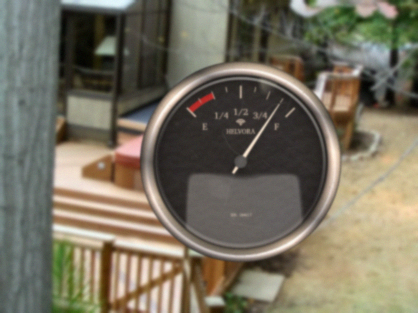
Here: 0.875
